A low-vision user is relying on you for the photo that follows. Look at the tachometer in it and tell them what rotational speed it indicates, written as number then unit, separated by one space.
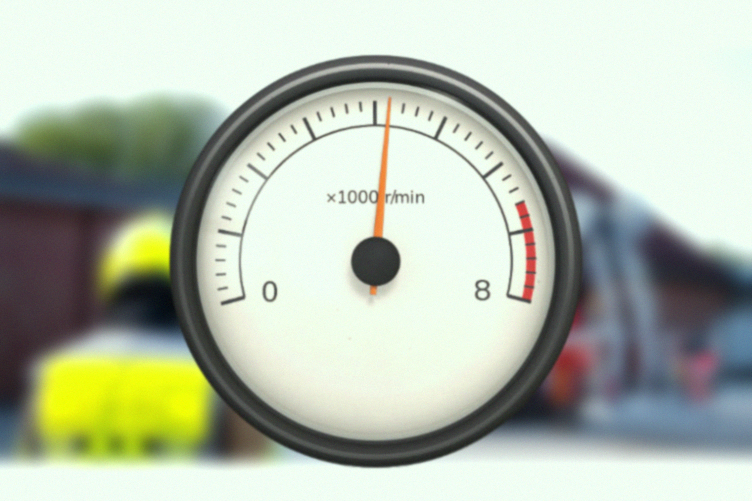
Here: 4200 rpm
